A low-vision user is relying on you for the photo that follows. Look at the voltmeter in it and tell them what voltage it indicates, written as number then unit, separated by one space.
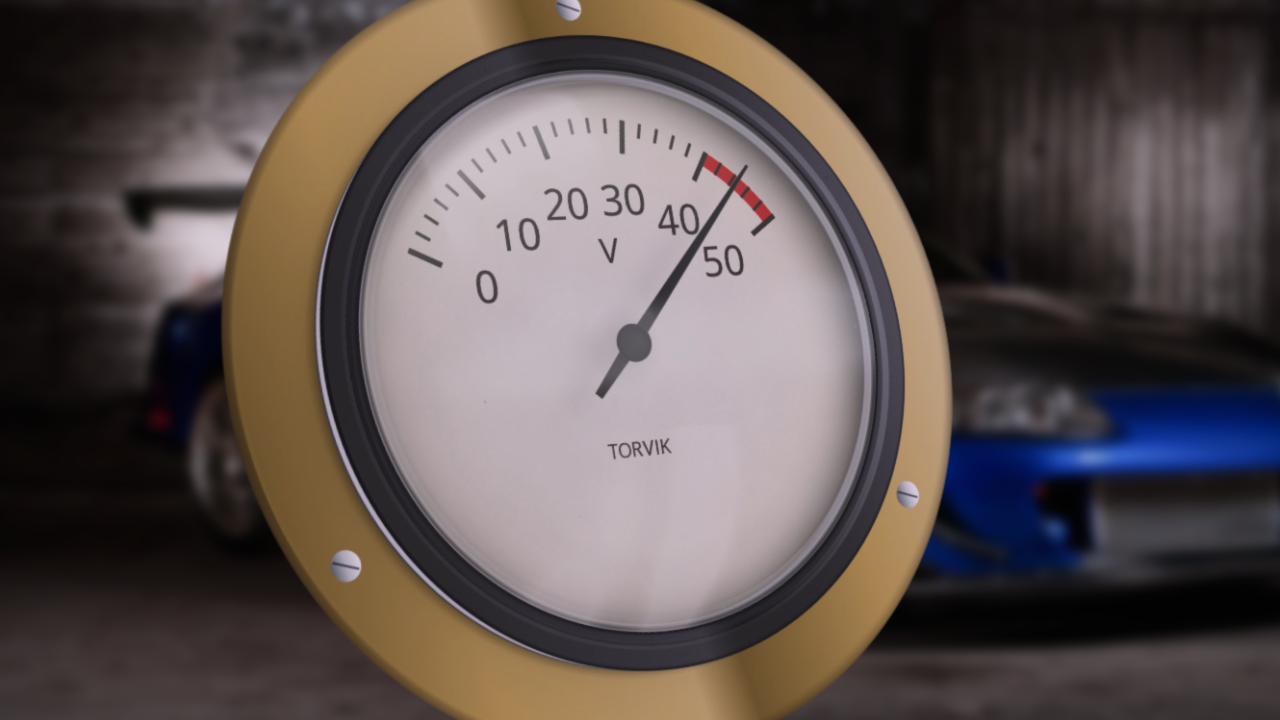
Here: 44 V
